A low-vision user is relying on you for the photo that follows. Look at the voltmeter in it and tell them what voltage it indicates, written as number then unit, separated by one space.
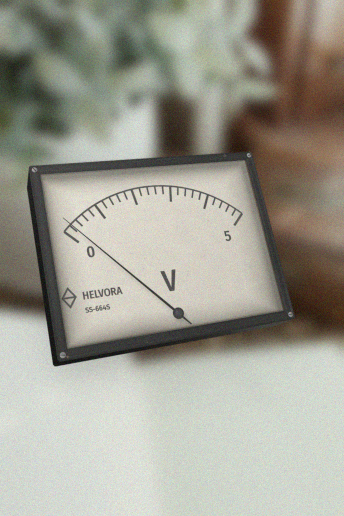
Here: 0.2 V
